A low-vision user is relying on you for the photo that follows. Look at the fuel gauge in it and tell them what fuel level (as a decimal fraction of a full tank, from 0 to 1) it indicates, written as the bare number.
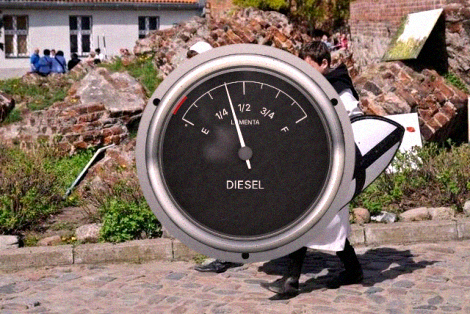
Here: 0.375
